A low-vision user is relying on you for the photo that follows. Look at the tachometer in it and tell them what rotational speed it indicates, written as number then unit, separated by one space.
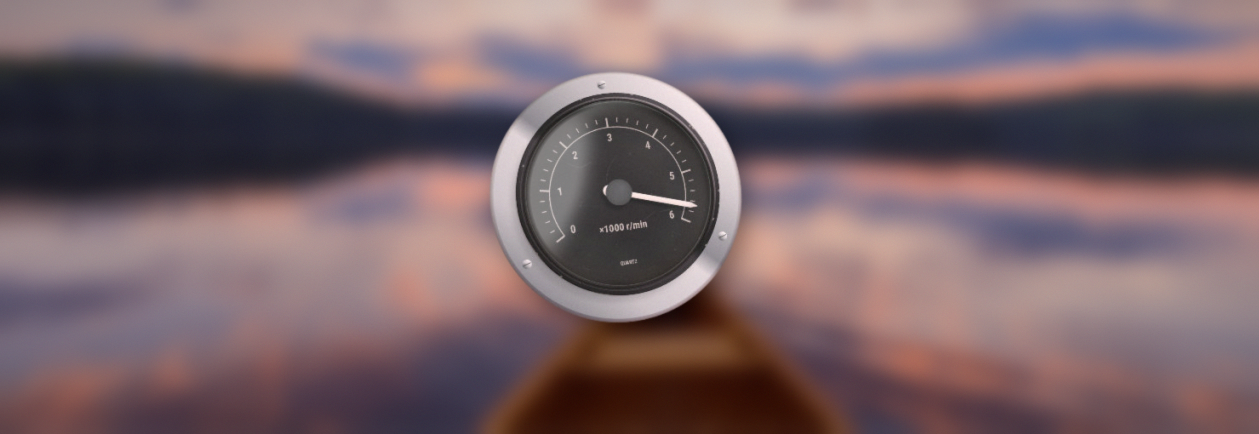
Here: 5700 rpm
